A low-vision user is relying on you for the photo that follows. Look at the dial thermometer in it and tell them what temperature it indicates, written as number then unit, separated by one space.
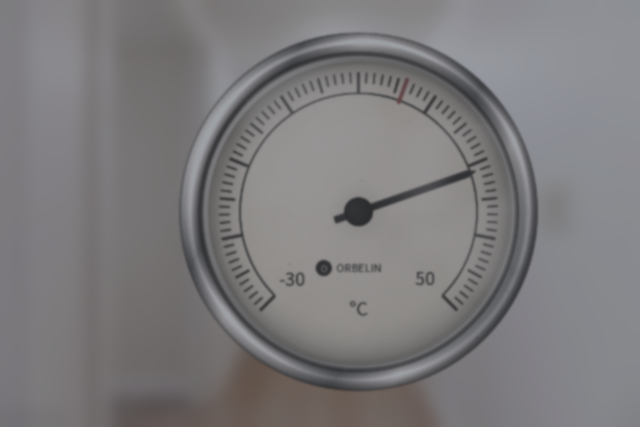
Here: 31 °C
